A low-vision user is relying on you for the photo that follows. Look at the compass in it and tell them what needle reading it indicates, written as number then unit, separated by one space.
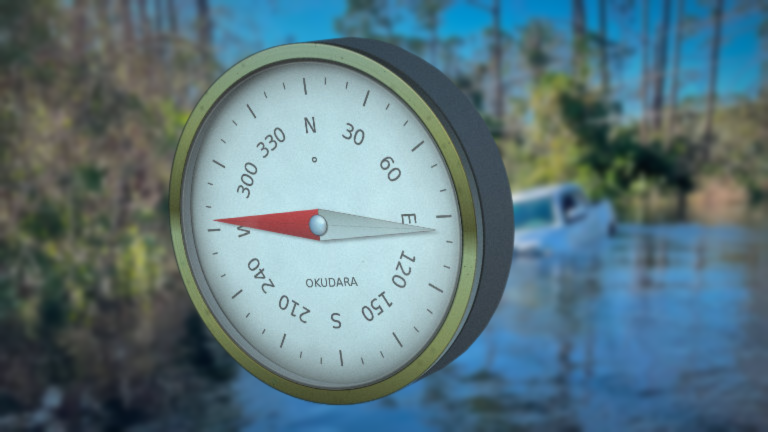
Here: 275 °
